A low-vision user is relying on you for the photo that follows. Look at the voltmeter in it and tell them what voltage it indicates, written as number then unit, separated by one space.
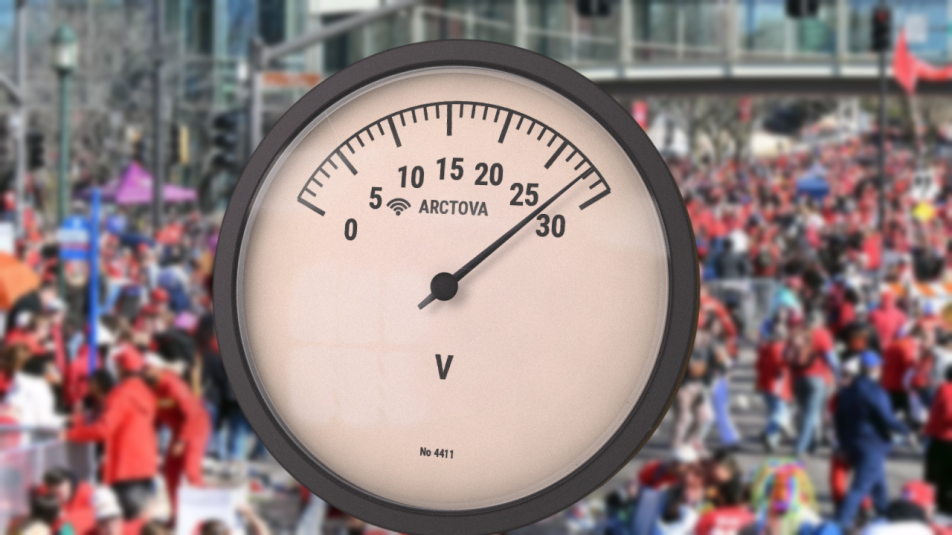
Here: 28 V
